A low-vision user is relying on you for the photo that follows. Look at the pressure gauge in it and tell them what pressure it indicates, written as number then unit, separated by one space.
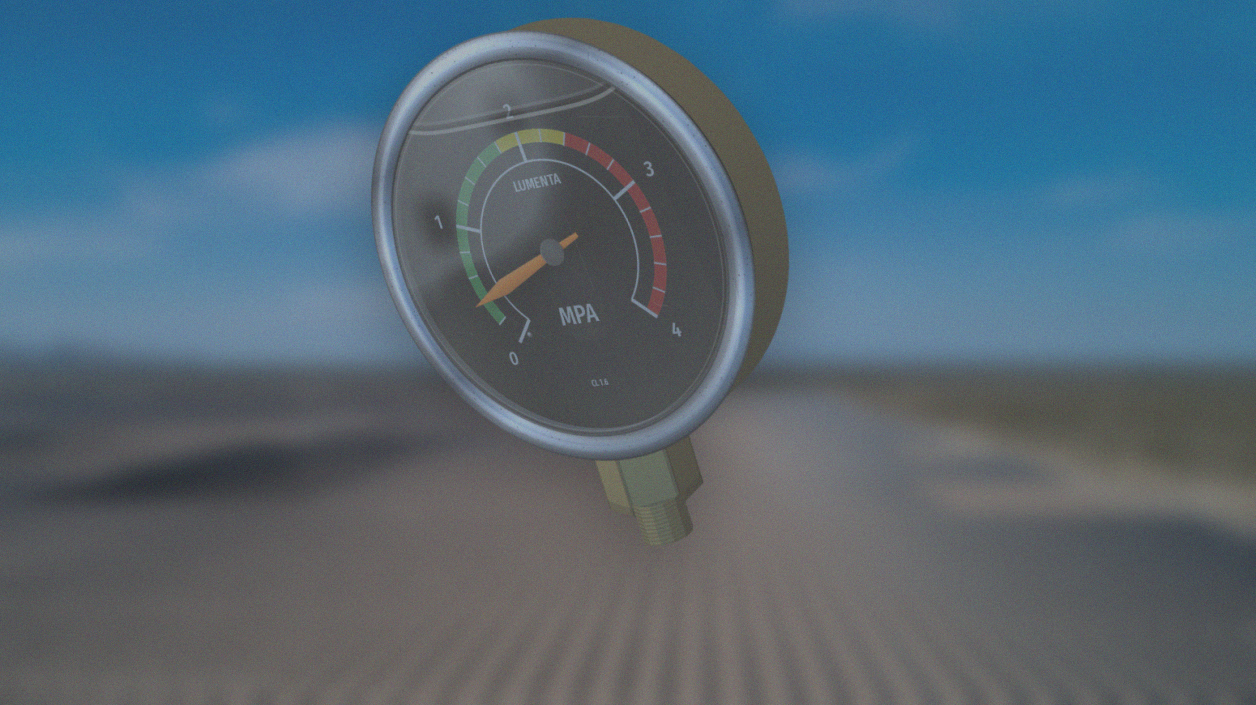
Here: 0.4 MPa
